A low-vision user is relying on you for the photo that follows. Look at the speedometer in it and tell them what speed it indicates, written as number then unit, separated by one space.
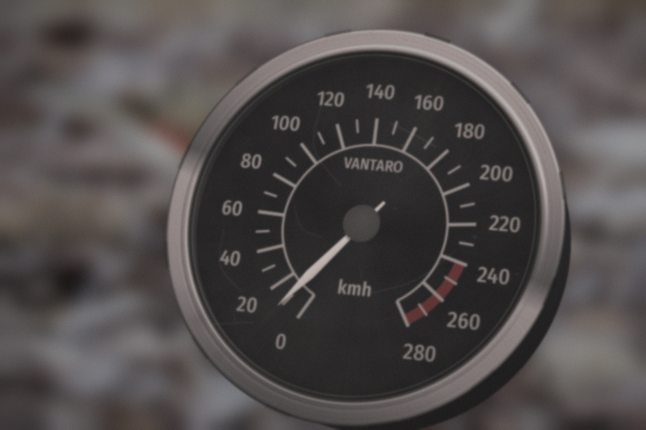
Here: 10 km/h
